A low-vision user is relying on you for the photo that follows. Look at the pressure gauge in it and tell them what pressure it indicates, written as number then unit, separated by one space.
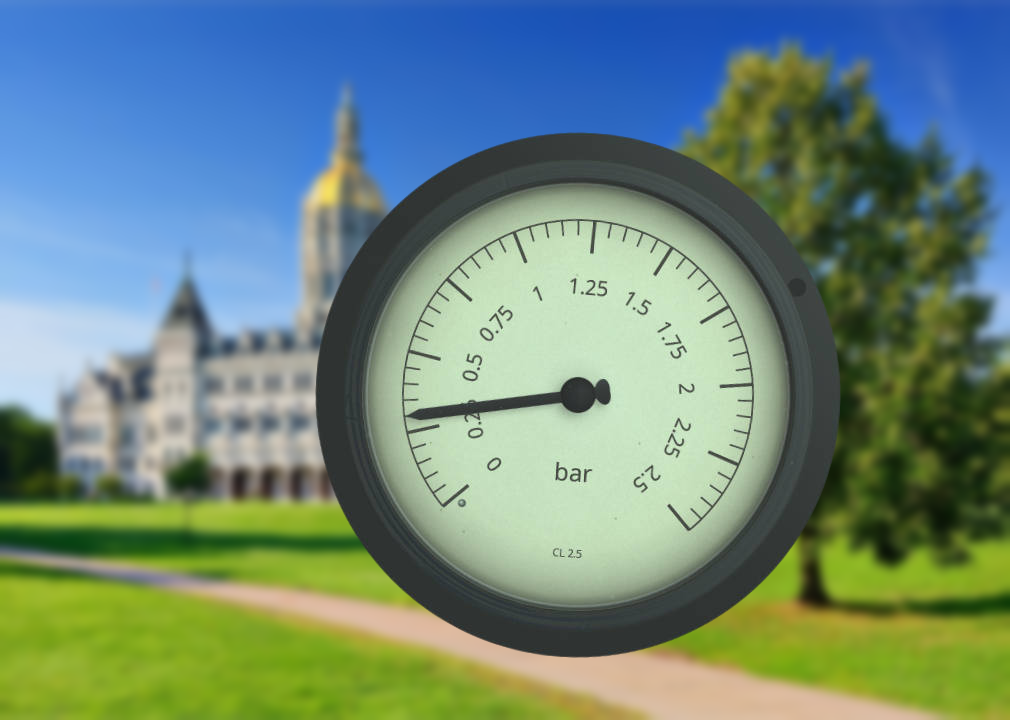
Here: 0.3 bar
